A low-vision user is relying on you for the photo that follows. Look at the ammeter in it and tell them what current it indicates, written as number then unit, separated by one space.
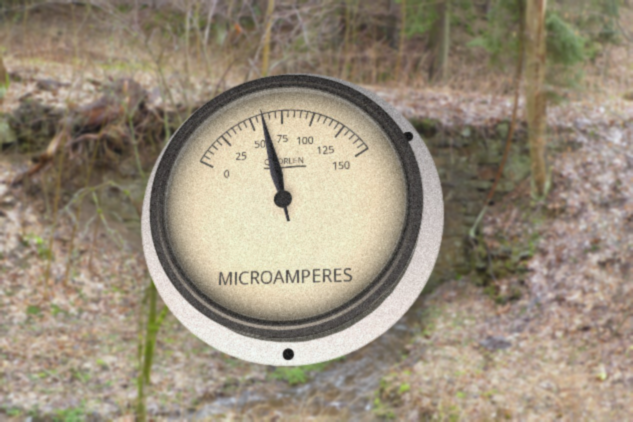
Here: 60 µA
